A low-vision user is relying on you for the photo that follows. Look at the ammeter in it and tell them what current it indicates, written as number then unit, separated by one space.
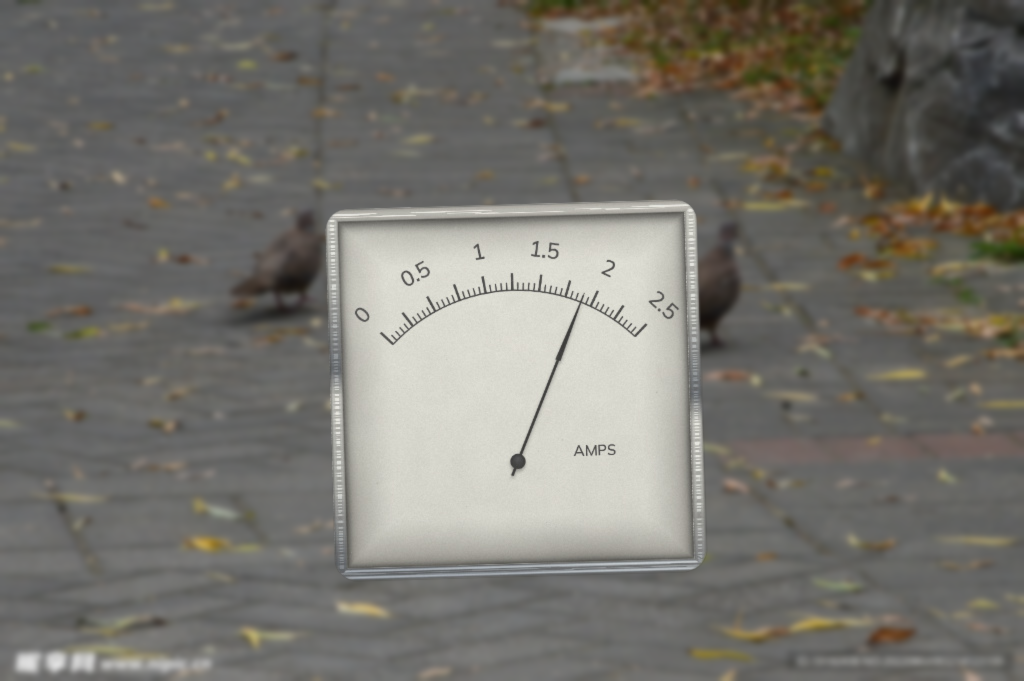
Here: 1.9 A
